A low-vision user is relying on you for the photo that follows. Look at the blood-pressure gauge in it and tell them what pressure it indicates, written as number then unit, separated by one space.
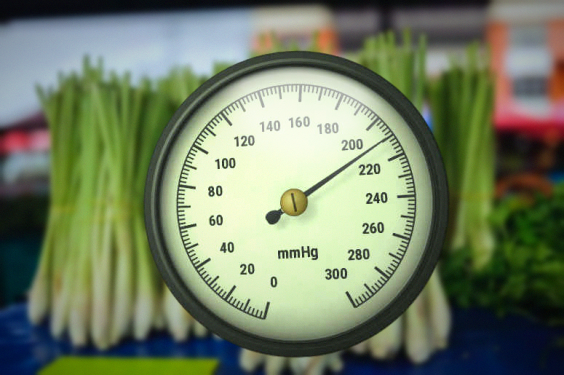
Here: 210 mmHg
